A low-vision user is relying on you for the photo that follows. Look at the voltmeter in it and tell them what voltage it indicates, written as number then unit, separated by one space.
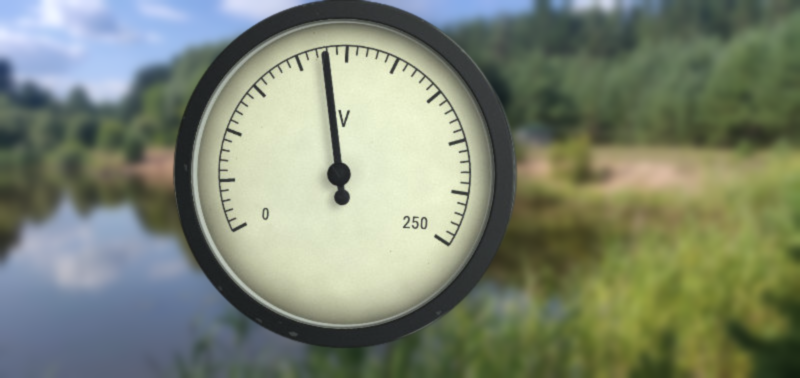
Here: 115 V
